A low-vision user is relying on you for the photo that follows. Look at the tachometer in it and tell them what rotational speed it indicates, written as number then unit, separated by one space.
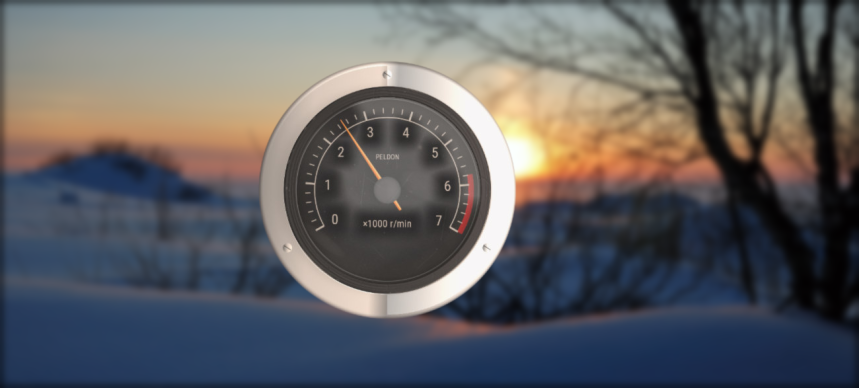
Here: 2500 rpm
